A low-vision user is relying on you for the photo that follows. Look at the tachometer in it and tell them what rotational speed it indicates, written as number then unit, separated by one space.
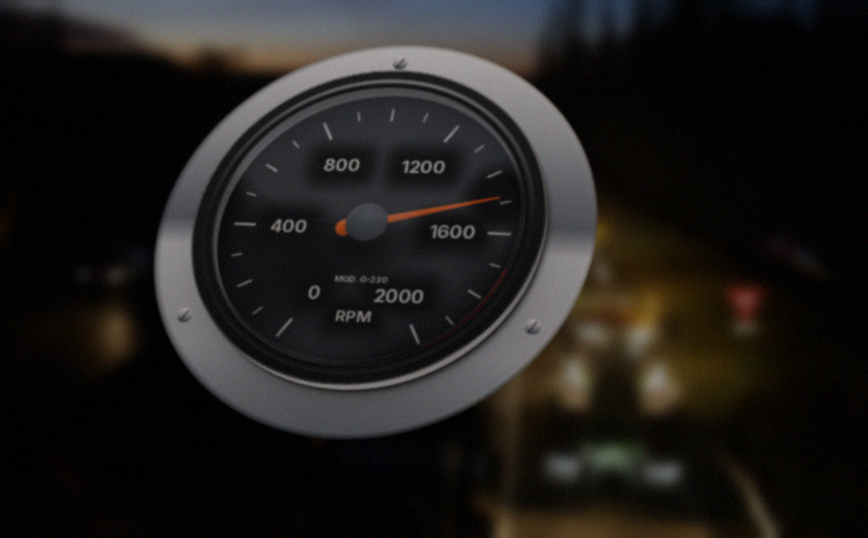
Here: 1500 rpm
